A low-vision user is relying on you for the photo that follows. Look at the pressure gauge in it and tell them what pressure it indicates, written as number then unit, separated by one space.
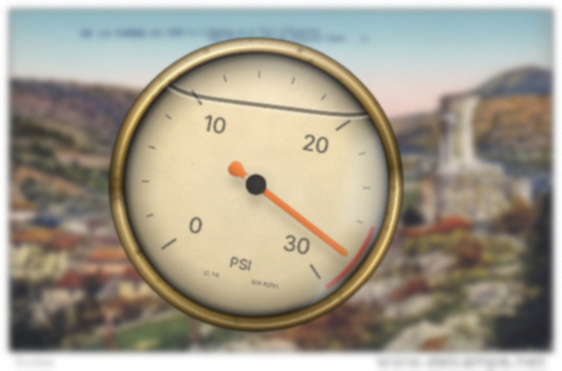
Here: 28 psi
